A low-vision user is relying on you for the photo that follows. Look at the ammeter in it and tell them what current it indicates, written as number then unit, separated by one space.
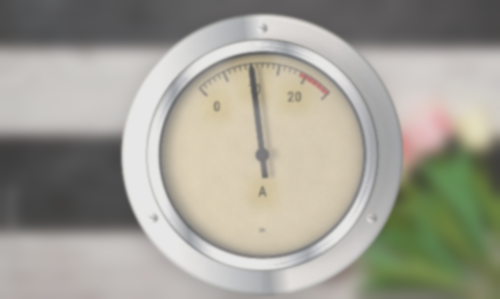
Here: 10 A
